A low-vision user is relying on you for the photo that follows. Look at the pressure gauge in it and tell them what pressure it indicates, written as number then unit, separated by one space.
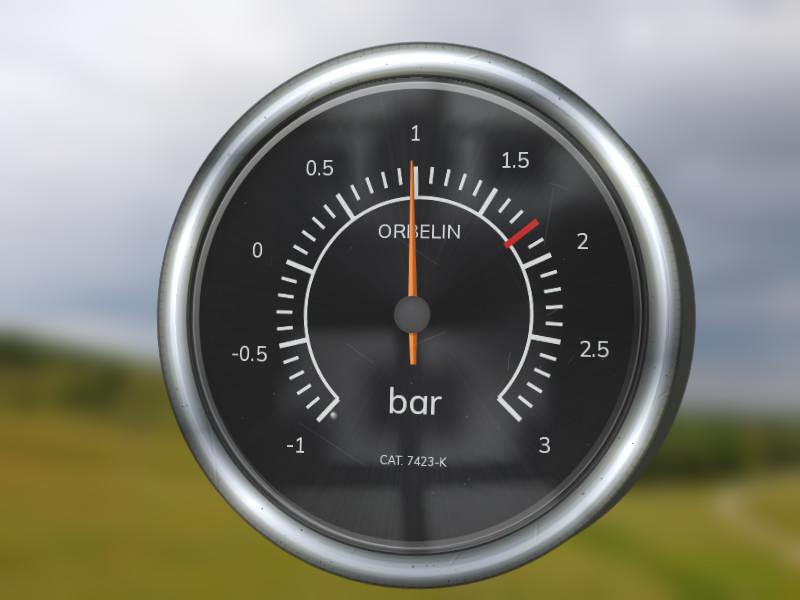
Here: 1 bar
